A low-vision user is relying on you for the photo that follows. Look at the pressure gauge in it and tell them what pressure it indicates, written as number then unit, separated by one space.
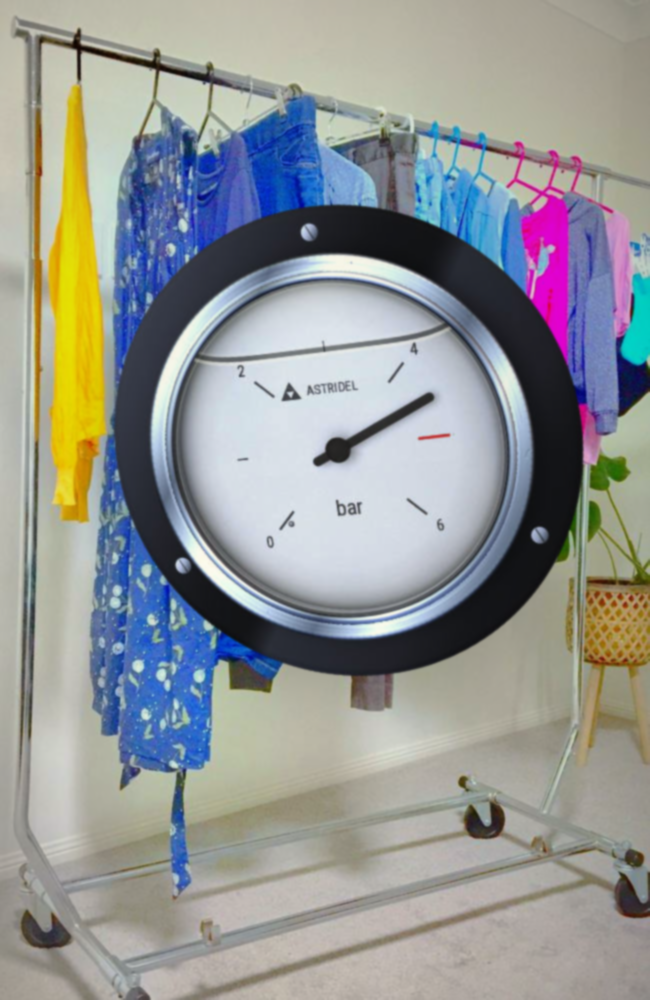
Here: 4.5 bar
